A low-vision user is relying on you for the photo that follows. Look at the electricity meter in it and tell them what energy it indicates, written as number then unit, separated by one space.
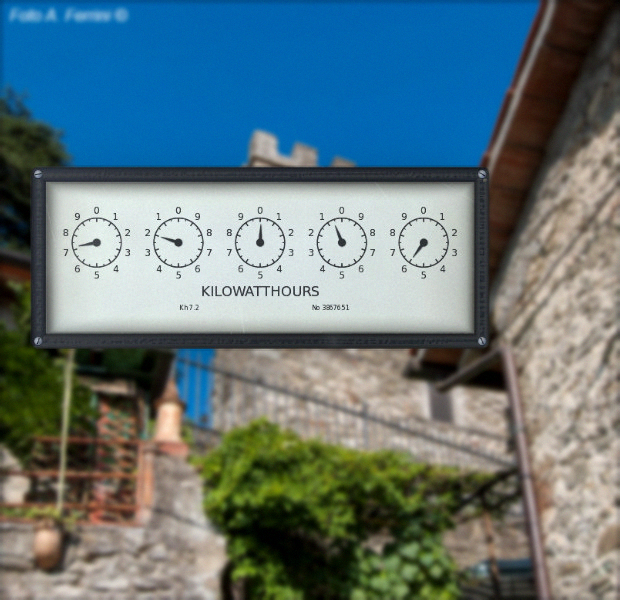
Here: 72006 kWh
